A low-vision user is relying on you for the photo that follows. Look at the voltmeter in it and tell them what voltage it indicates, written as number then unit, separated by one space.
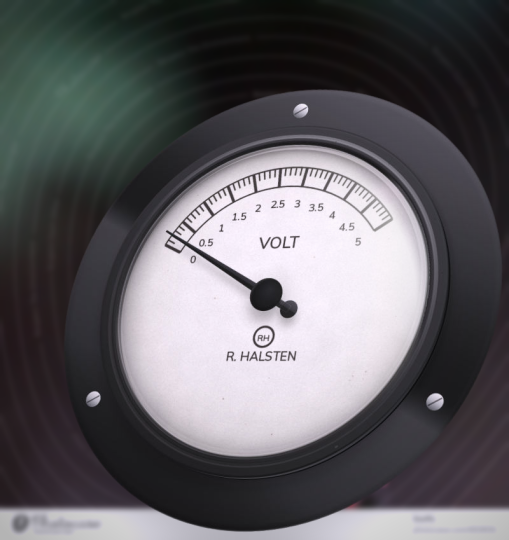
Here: 0.2 V
